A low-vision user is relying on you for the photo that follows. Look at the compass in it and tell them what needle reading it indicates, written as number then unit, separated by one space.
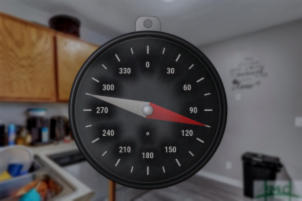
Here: 105 °
